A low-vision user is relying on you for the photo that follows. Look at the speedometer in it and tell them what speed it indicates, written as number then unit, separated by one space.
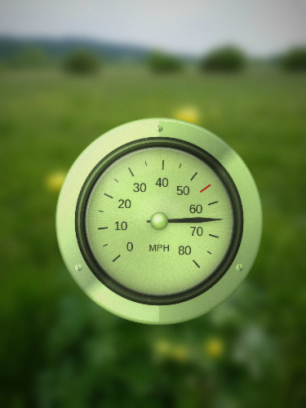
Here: 65 mph
